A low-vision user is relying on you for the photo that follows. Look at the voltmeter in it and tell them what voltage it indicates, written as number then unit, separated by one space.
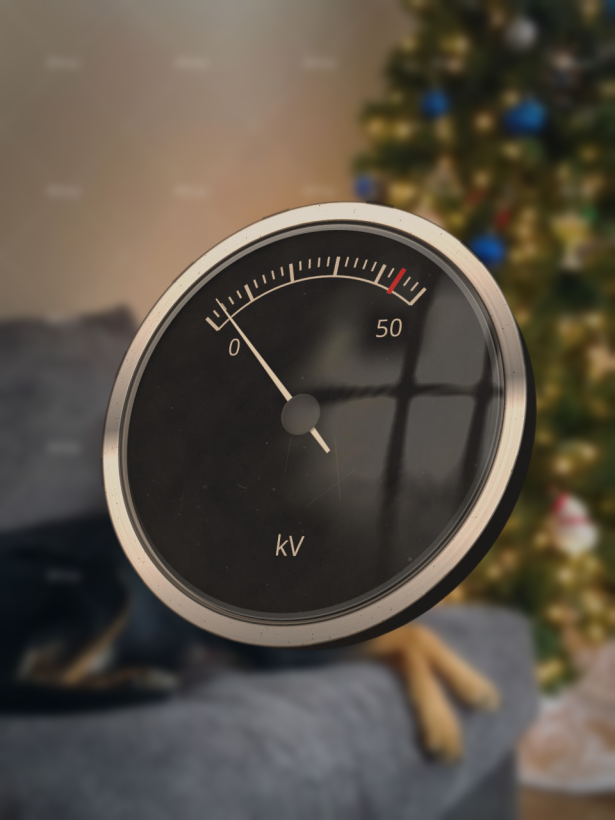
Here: 4 kV
